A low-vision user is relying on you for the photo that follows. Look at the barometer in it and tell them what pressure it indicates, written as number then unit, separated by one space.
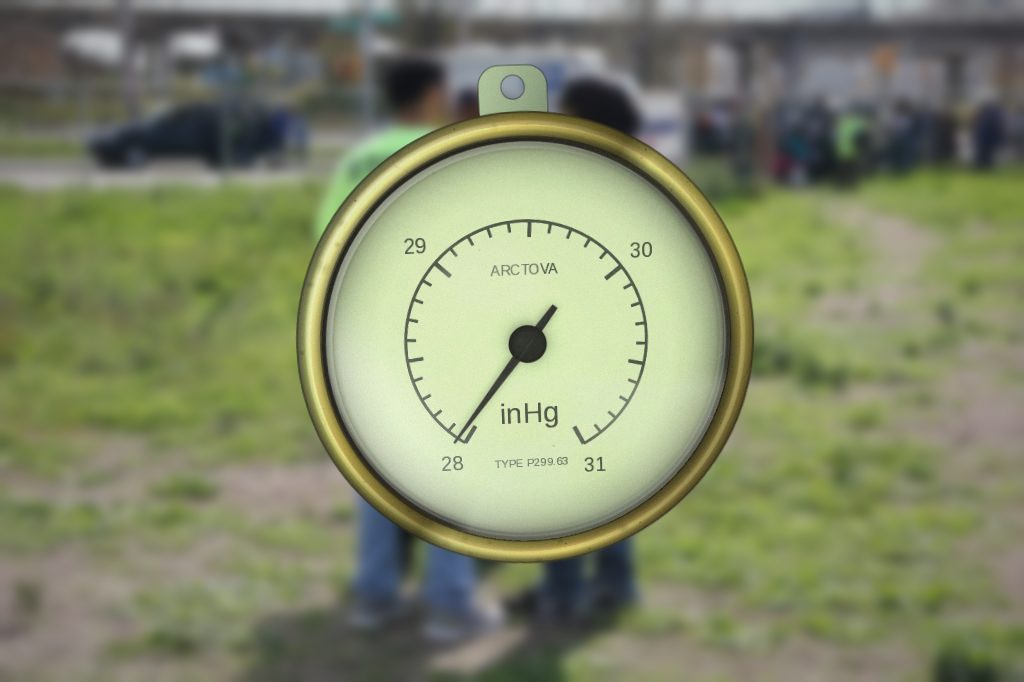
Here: 28.05 inHg
